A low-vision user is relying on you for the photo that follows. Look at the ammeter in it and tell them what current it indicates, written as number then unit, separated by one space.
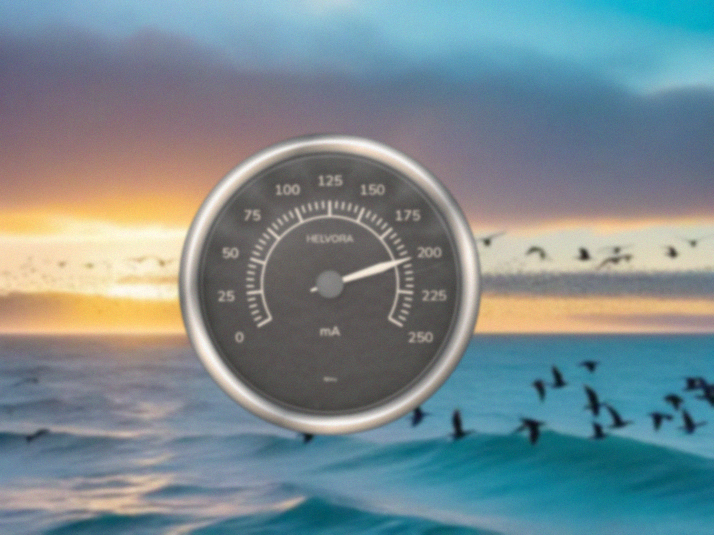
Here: 200 mA
